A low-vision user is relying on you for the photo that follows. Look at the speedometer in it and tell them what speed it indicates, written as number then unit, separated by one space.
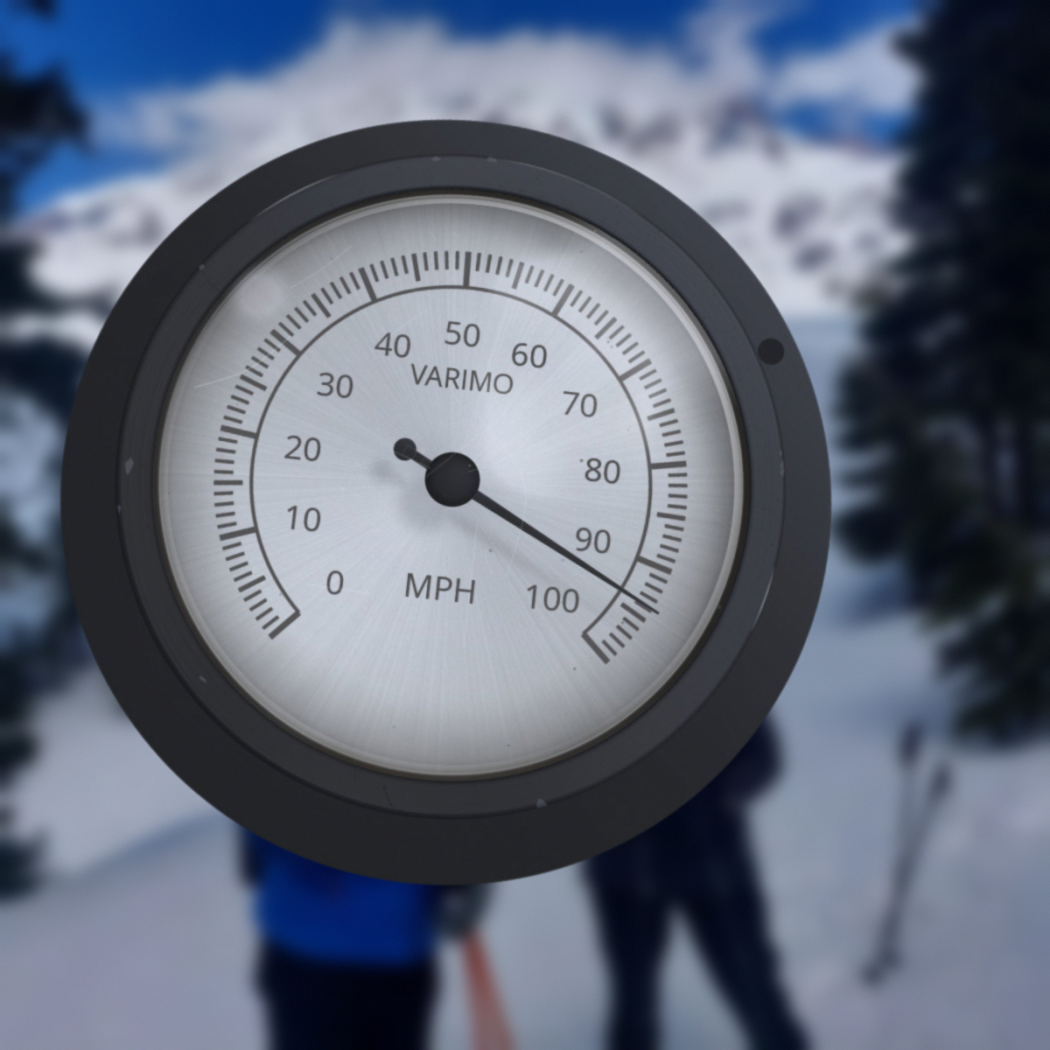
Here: 94 mph
